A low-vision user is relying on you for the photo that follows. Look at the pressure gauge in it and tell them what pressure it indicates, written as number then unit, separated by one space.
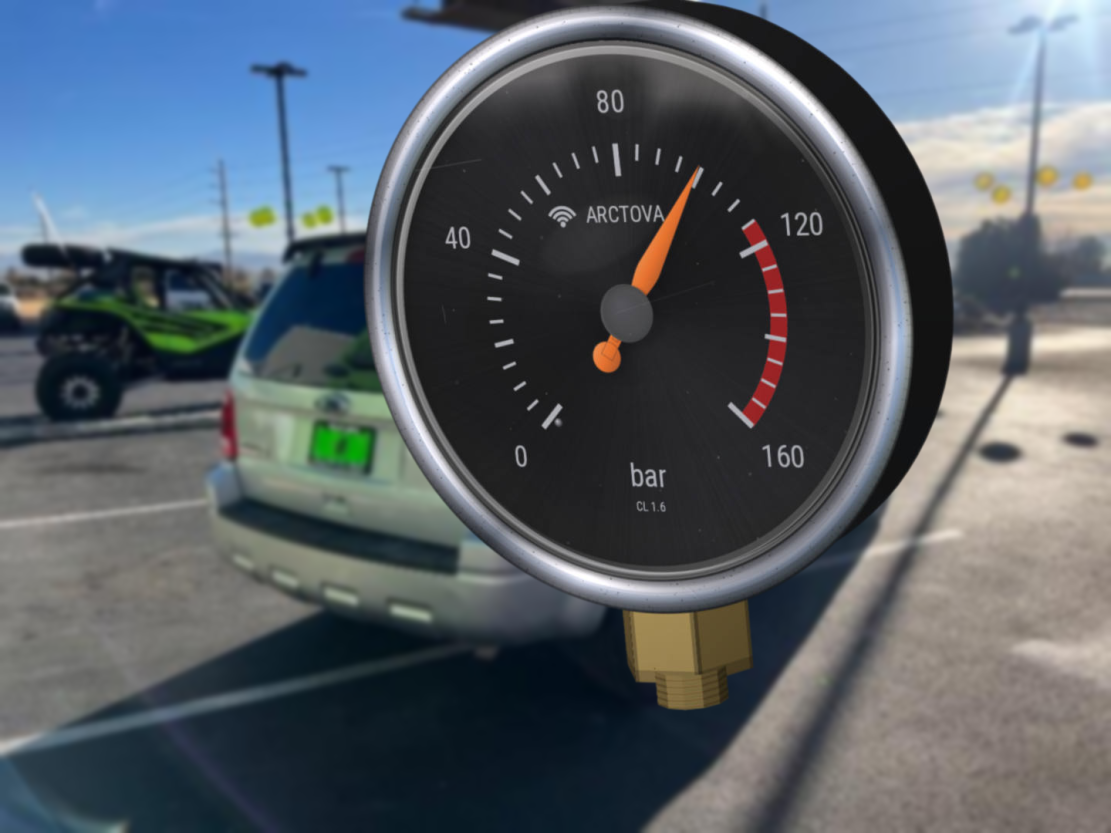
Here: 100 bar
